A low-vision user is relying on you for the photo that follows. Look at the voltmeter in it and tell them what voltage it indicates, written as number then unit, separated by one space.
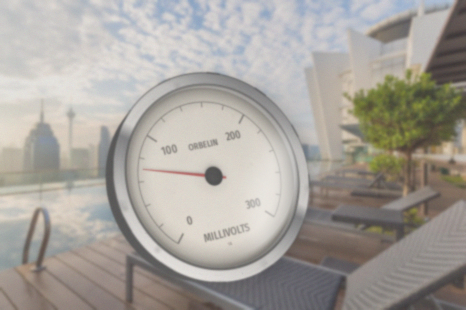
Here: 70 mV
